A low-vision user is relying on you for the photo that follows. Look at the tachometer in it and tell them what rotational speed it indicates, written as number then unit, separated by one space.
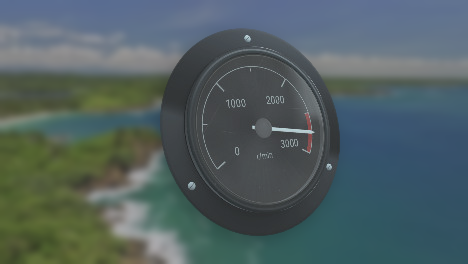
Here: 2750 rpm
